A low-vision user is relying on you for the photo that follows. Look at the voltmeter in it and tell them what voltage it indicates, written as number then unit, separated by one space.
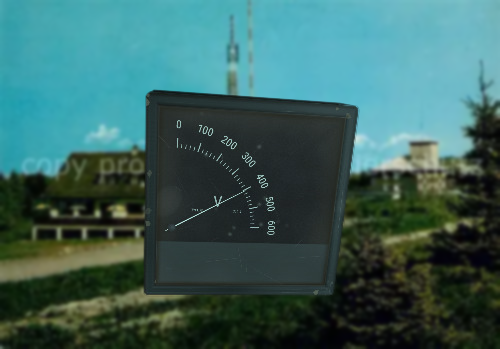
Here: 400 V
